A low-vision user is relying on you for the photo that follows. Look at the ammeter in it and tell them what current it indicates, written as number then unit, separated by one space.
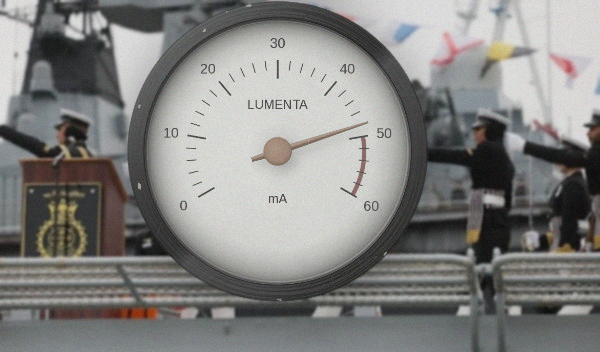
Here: 48 mA
